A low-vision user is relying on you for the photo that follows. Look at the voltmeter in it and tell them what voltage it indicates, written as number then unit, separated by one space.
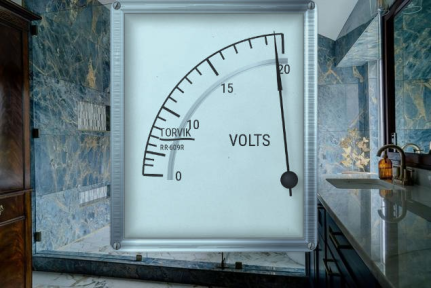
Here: 19.5 V
